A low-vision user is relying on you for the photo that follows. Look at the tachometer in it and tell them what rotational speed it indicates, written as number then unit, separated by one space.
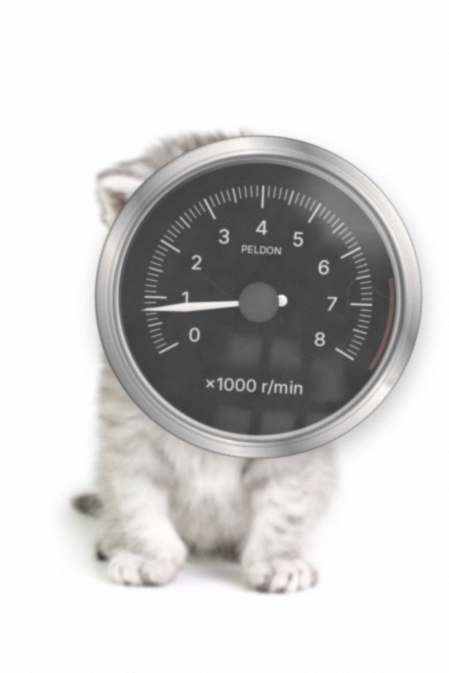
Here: 800 rpm
